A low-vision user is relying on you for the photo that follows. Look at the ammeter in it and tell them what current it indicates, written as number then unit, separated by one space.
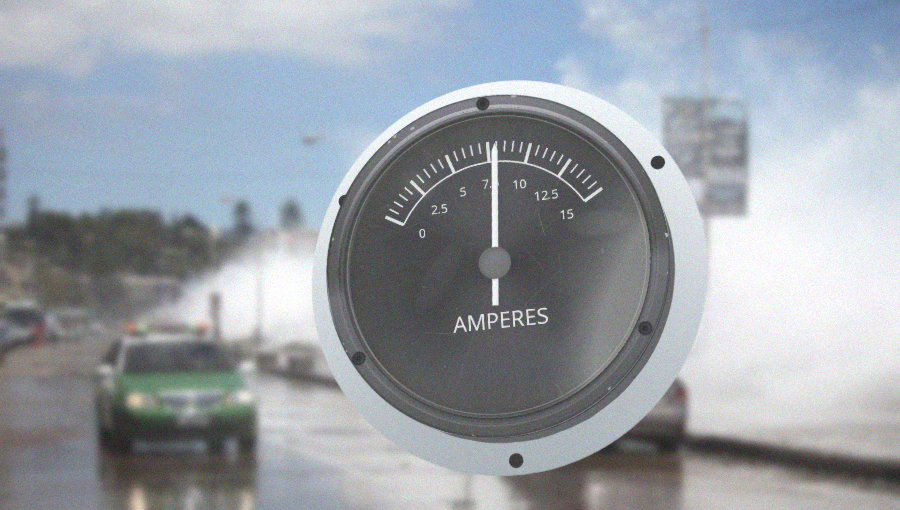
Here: 8 A
